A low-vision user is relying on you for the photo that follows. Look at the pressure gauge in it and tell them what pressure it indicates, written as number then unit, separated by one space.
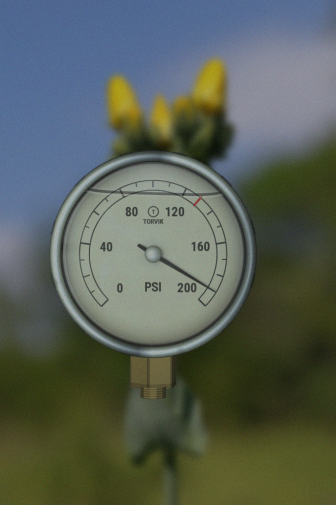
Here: 190 psi
